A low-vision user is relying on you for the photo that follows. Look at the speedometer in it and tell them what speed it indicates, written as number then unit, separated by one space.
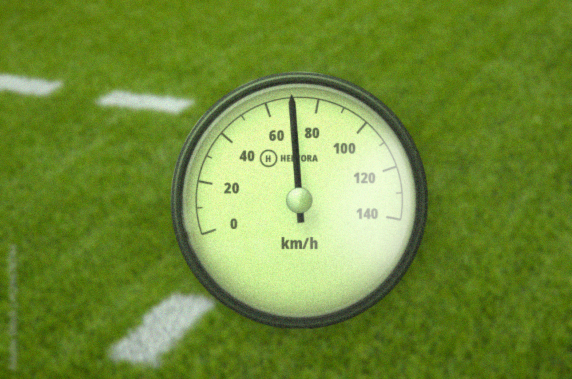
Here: 70 km/h
